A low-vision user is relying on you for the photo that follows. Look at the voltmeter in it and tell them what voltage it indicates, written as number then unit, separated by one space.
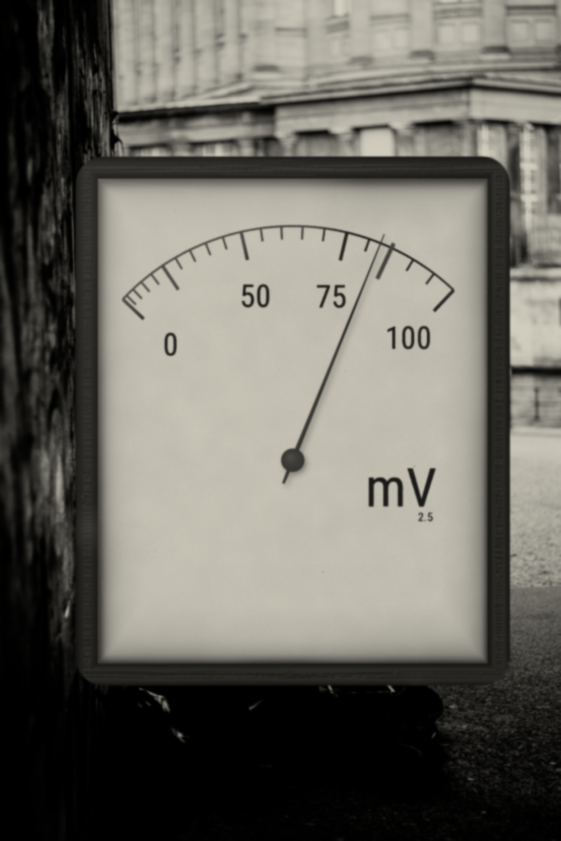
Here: 82.5 mV
